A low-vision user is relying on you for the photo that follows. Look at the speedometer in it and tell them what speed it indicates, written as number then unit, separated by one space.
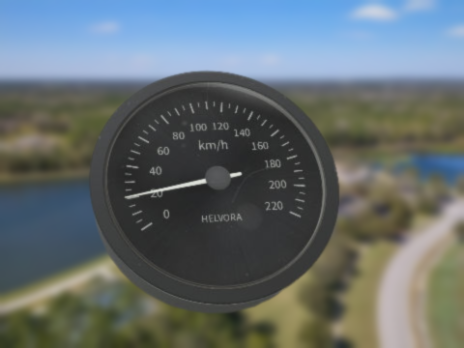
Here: 20 km/h
